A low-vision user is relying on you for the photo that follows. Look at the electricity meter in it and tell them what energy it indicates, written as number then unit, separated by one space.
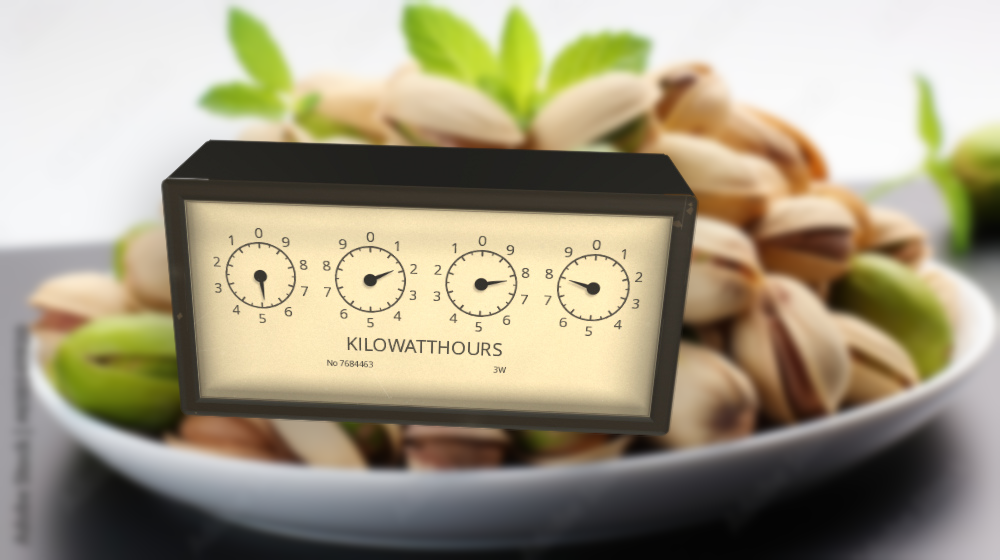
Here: 5178 kWh
